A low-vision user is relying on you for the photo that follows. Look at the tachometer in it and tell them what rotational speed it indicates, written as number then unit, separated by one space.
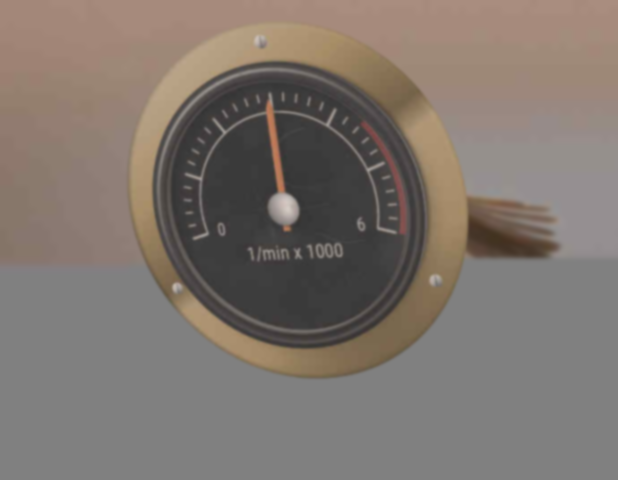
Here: 3000 rpm
